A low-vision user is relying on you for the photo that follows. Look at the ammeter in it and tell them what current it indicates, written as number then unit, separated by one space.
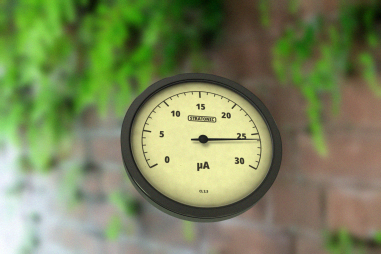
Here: 26 µA
